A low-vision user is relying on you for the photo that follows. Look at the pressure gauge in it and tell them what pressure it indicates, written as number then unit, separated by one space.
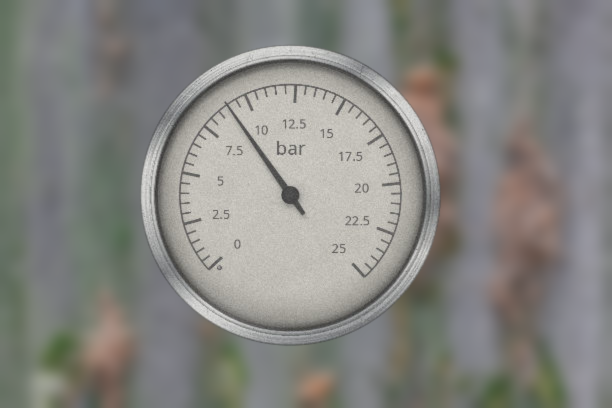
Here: 9 bar
